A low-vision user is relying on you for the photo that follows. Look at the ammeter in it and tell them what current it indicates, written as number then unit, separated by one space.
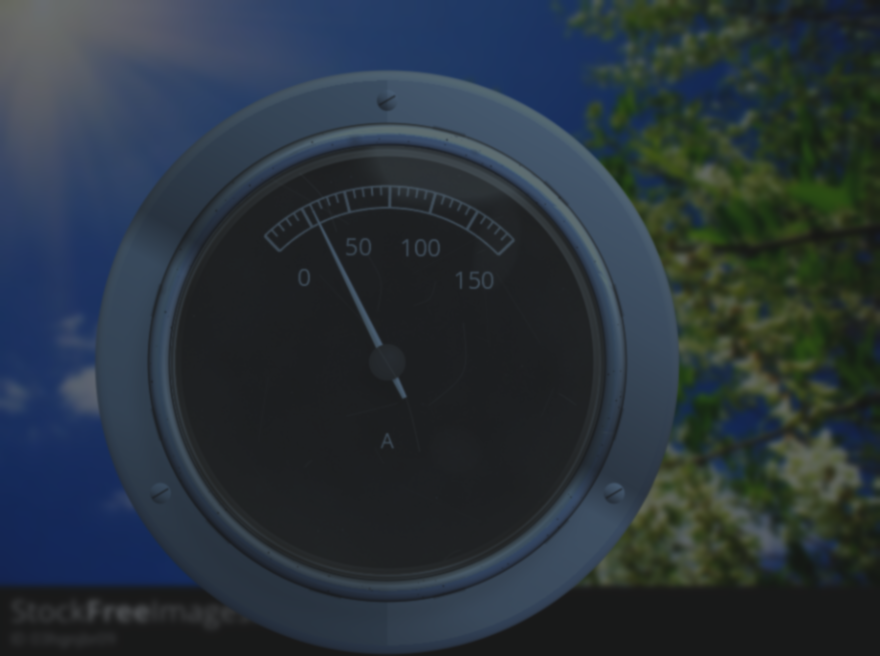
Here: 30 A
